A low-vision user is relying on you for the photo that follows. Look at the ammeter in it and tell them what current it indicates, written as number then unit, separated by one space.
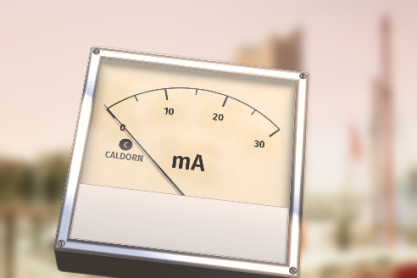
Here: 0 mA
